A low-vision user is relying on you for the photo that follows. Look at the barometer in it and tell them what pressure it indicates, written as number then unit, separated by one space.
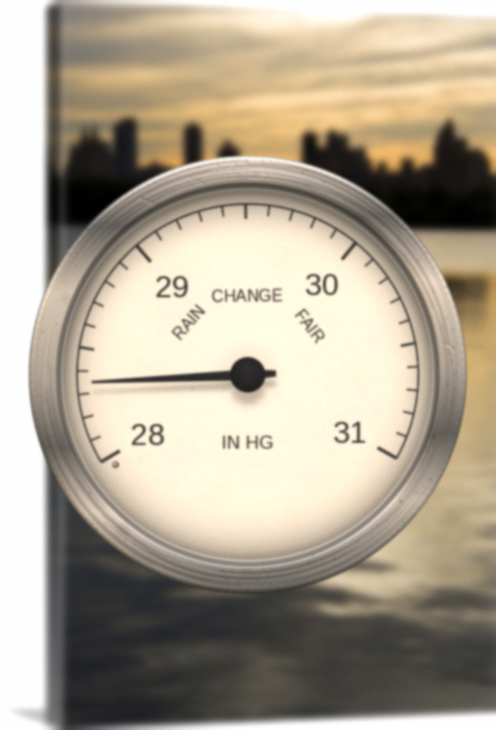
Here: 28.35 inHg
